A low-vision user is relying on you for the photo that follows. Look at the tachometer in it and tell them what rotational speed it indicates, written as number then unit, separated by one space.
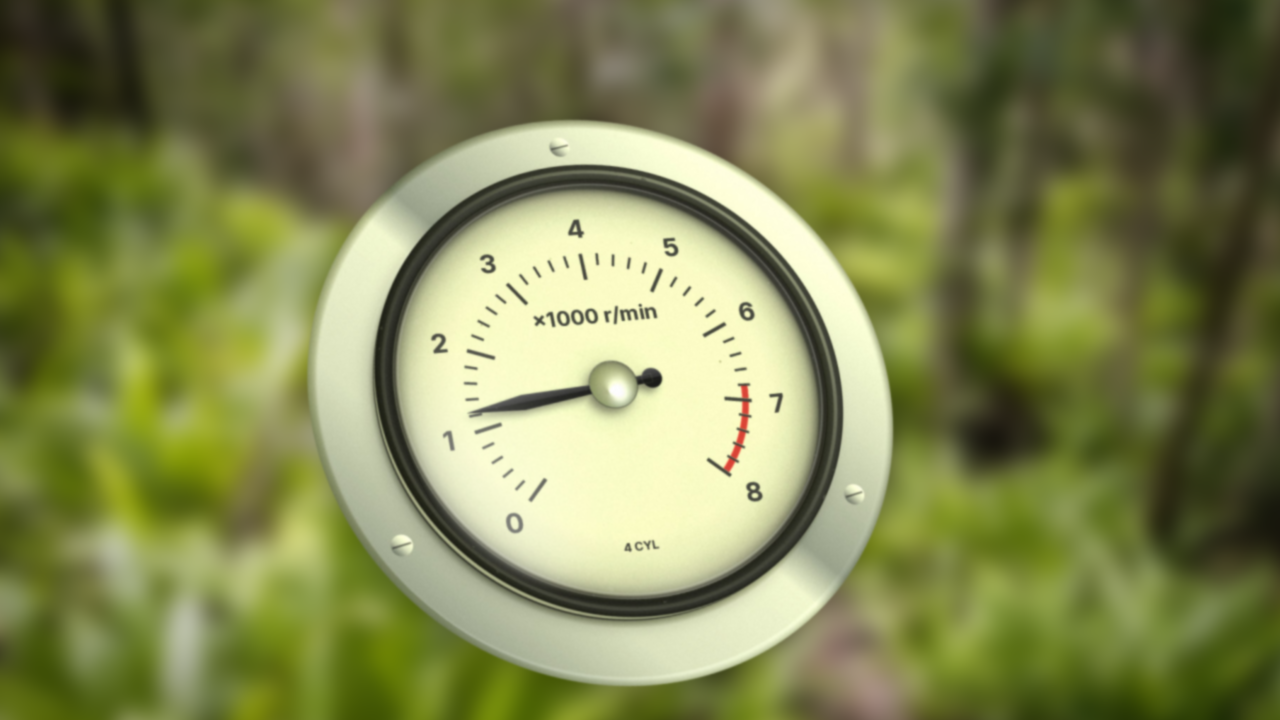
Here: 1200 rpm
